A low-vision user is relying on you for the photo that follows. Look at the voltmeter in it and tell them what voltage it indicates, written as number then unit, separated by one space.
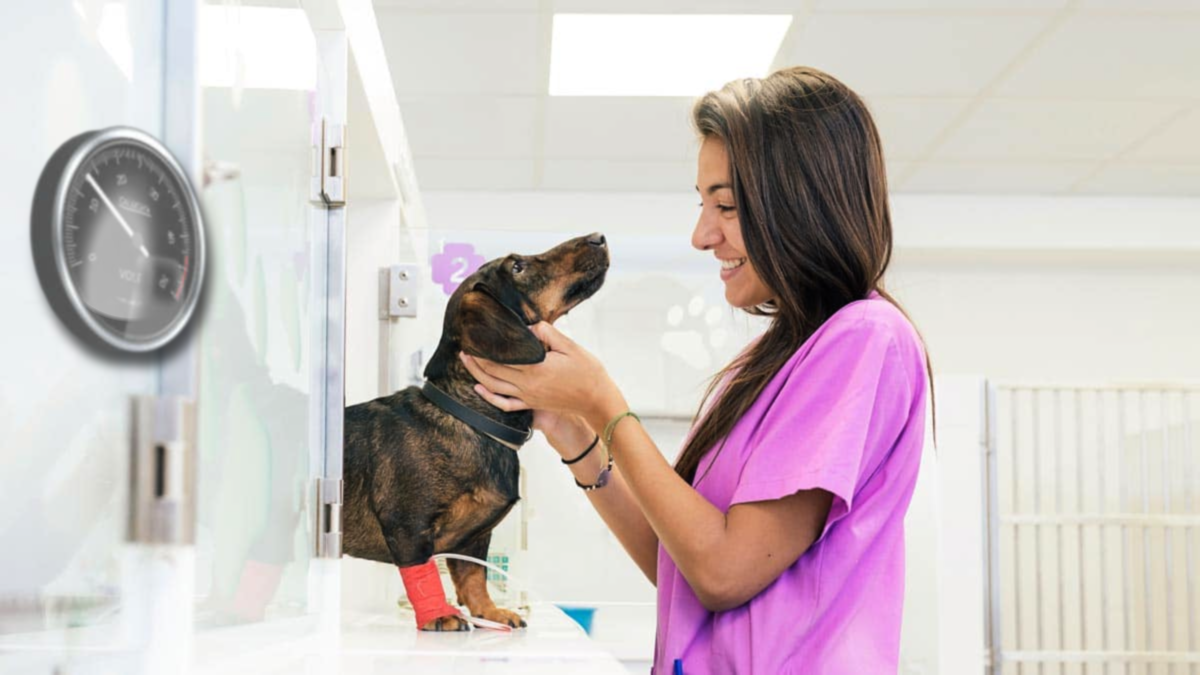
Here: 12.5 V
